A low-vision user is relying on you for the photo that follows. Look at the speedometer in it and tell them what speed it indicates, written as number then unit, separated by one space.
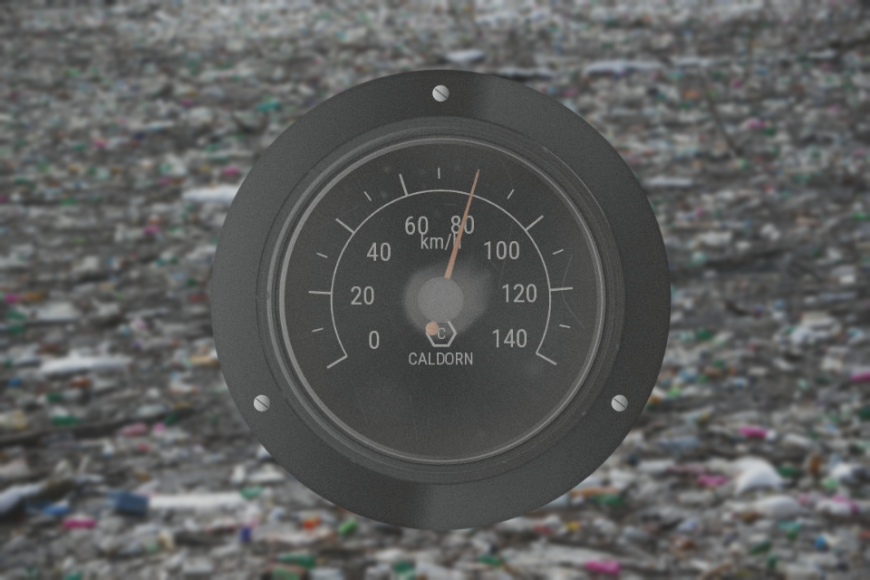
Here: 80 km/h
